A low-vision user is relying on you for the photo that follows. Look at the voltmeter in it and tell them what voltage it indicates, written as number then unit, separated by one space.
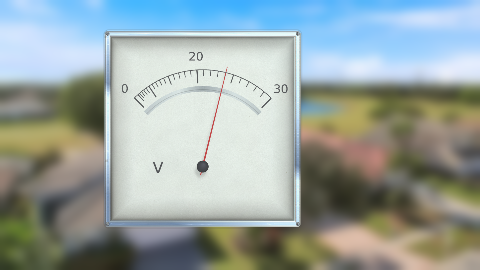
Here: 24 V
